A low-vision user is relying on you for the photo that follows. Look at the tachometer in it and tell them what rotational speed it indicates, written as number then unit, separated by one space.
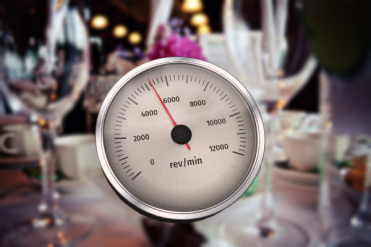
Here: 5200 rpm
